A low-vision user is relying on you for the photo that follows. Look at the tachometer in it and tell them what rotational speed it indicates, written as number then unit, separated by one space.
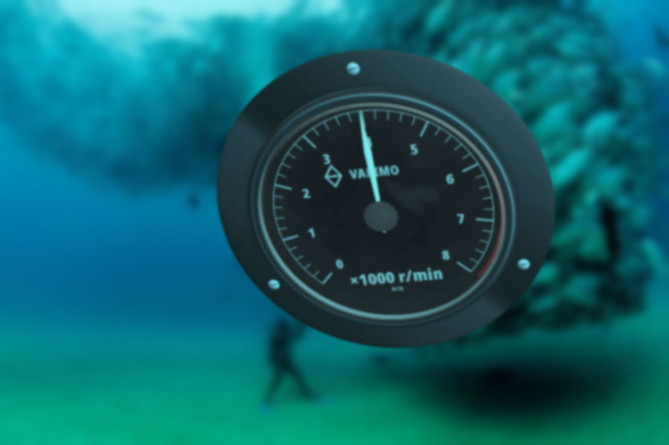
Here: 4000 rpm
